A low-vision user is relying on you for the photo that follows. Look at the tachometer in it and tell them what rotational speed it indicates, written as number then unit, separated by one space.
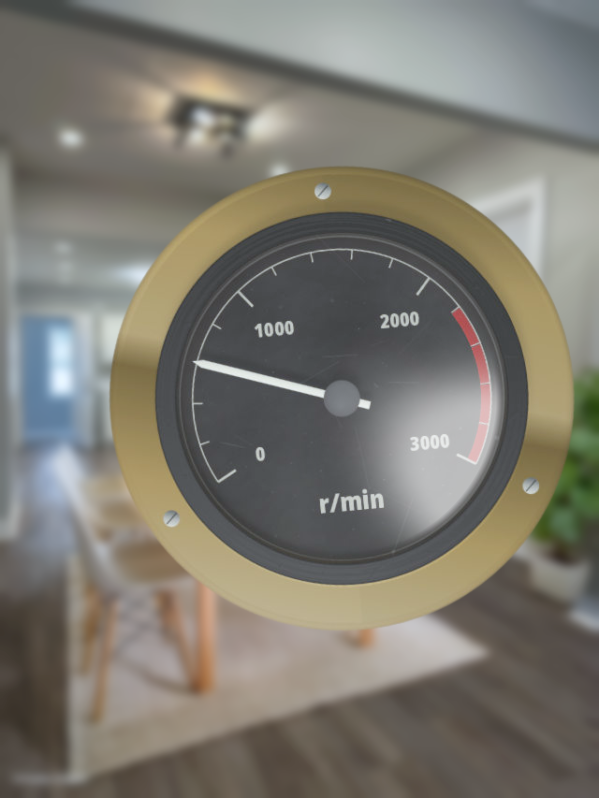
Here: 600 rpm
